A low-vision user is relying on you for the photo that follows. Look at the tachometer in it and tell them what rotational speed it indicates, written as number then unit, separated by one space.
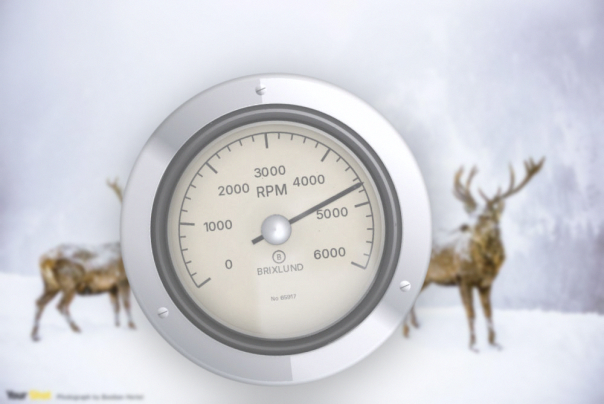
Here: 4700 rpm
